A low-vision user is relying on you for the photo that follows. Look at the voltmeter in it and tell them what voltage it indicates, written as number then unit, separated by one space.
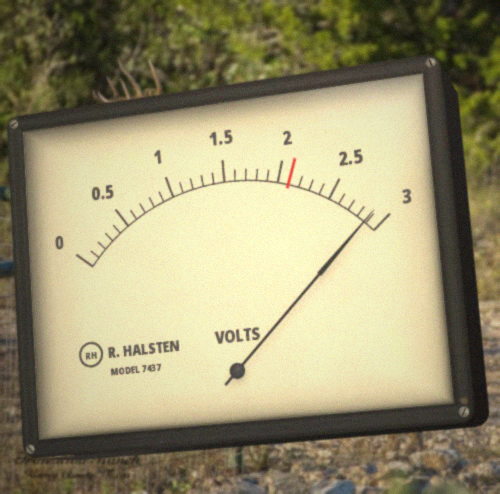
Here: 2.9 V
